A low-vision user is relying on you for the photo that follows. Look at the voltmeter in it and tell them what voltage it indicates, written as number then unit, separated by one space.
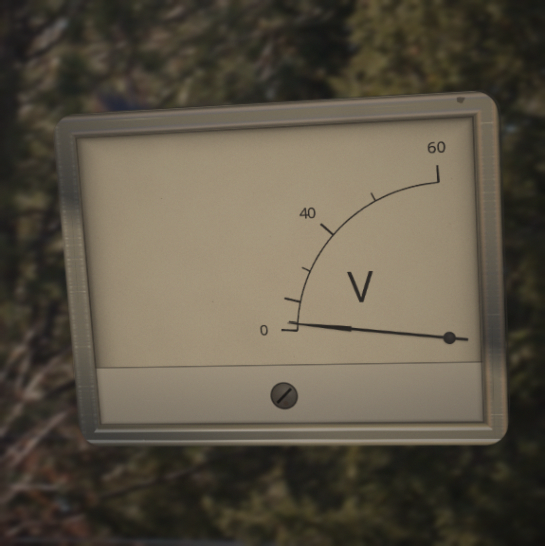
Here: 10 V
